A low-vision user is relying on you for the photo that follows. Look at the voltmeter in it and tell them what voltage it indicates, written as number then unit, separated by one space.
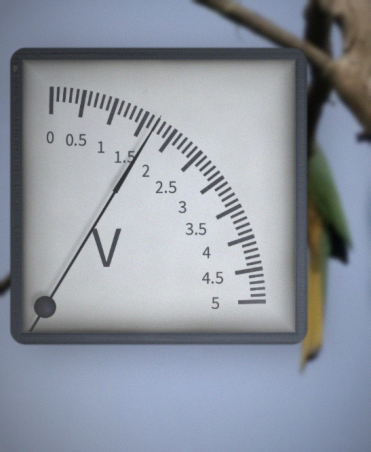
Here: 1.7 V
